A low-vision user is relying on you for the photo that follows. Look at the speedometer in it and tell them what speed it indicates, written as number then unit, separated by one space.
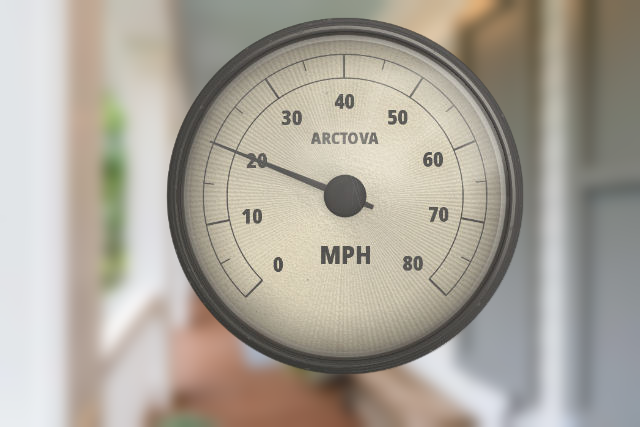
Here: 20 mph
